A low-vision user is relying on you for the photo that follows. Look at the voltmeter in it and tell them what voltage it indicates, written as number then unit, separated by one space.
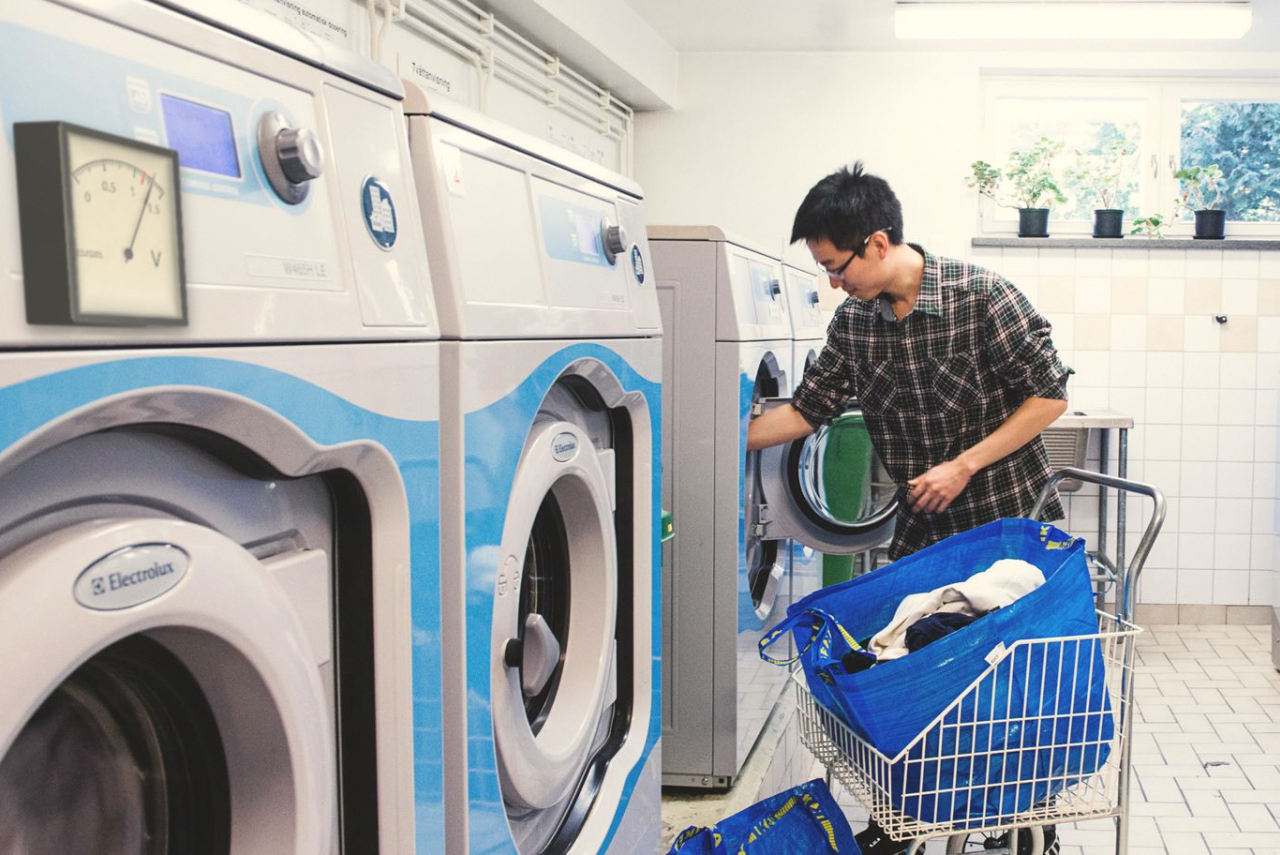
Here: 1.25 V
